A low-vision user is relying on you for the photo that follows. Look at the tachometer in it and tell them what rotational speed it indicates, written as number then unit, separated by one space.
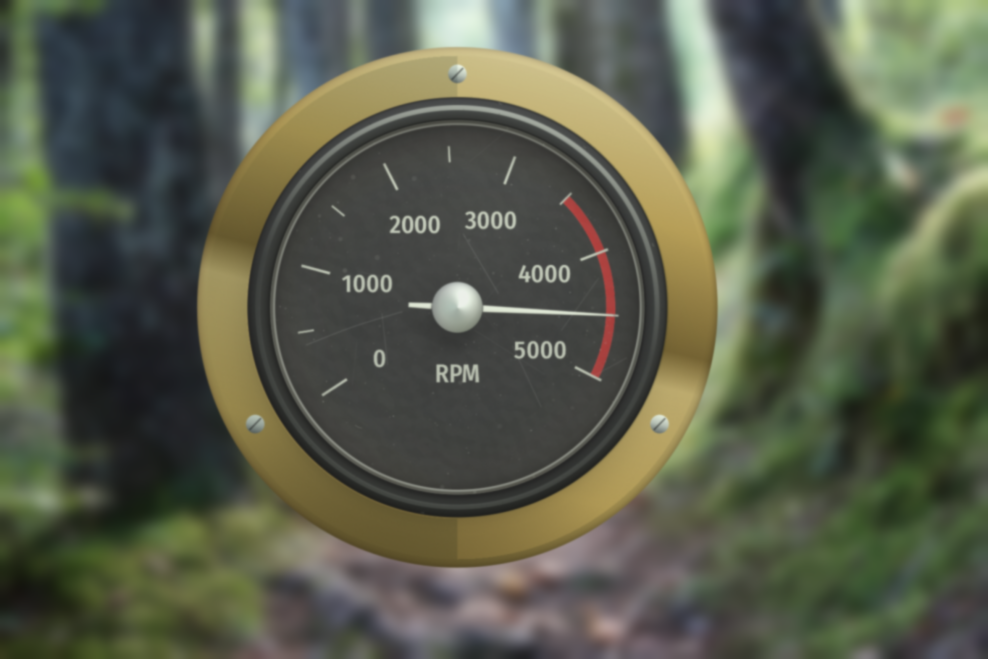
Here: 4500 rpm
